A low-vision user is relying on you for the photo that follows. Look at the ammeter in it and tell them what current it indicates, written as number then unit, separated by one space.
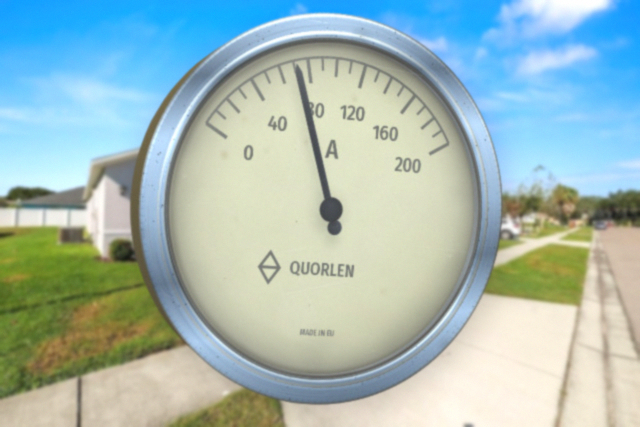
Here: 70 A
